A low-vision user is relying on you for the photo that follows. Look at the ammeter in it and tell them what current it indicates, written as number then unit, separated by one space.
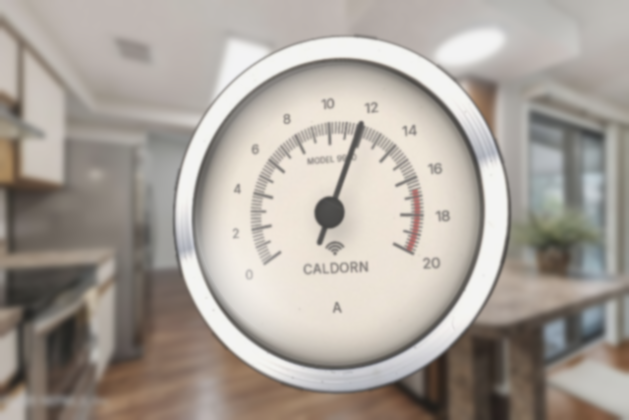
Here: 12 A
